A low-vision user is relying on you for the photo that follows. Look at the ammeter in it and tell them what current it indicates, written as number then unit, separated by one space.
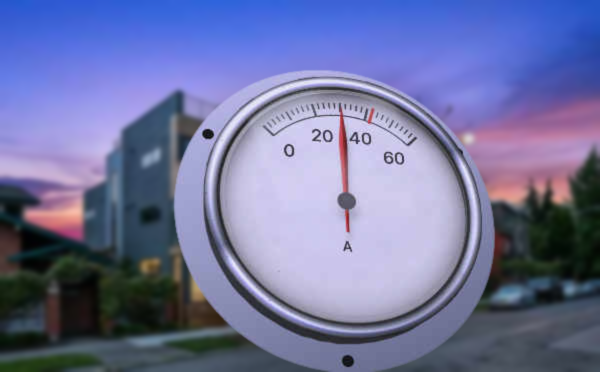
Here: 30 A
